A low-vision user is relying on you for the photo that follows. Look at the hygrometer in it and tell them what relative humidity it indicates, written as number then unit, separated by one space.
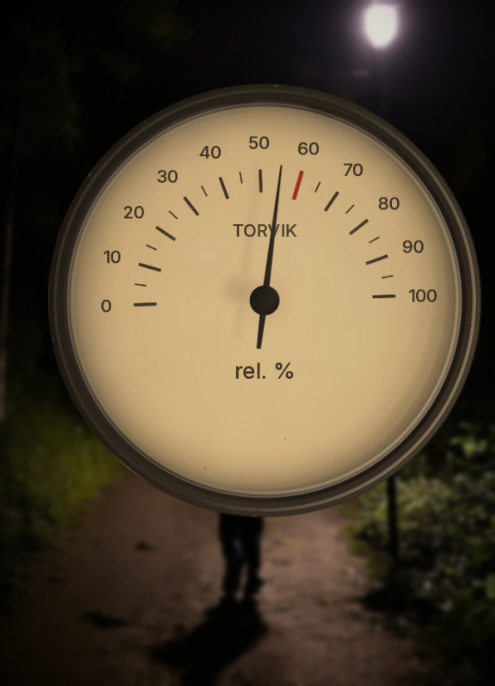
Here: 55 %
